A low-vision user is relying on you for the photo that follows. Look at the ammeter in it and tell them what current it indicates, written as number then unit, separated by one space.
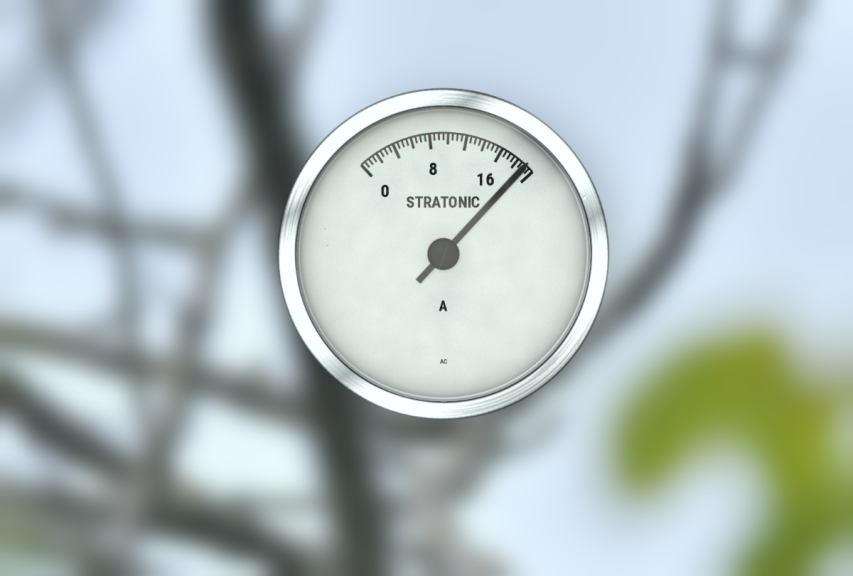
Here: 19 A
